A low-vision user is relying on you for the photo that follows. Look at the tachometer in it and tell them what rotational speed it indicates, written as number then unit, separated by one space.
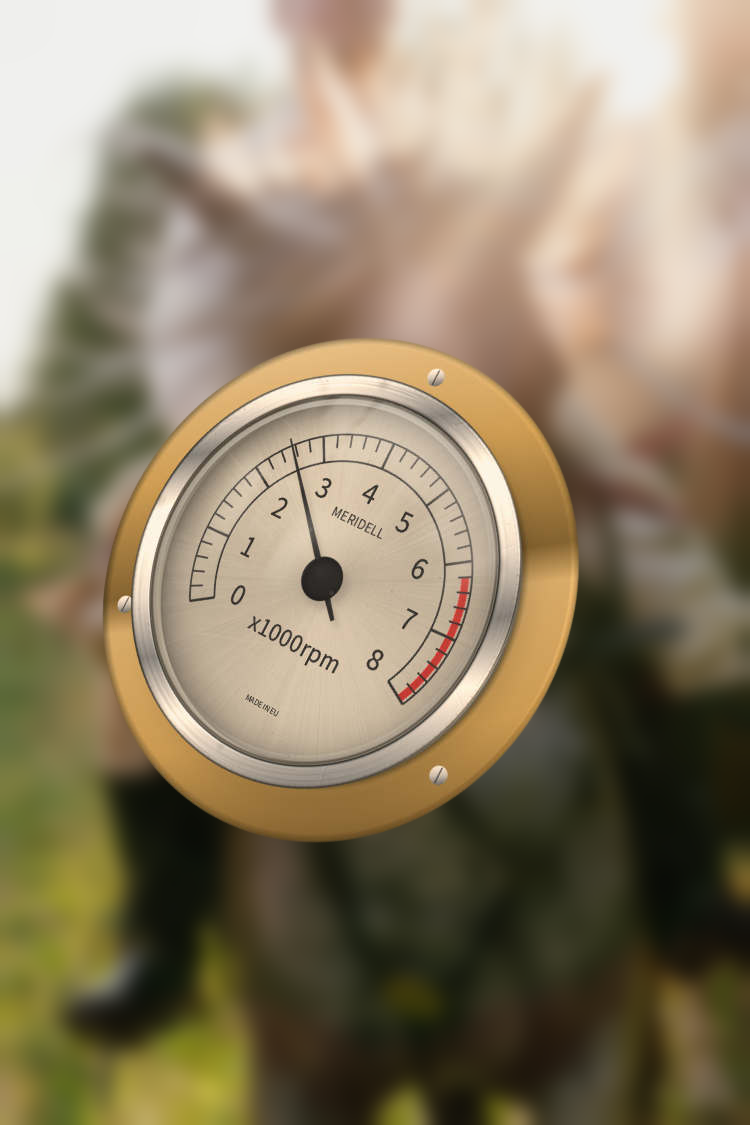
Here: 2600 rpm
